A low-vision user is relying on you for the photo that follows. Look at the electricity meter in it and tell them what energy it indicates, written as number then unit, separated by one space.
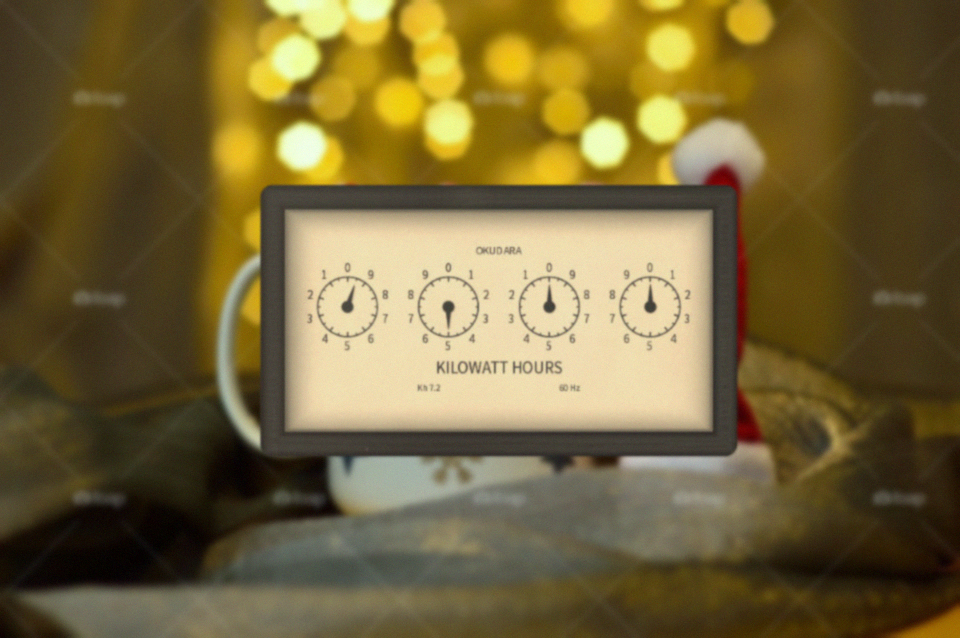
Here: 9500 kWh
